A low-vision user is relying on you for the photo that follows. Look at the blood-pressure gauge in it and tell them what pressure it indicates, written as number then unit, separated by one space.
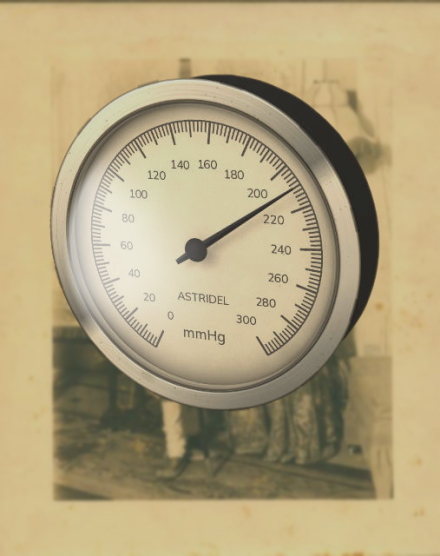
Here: 210 mmHg
